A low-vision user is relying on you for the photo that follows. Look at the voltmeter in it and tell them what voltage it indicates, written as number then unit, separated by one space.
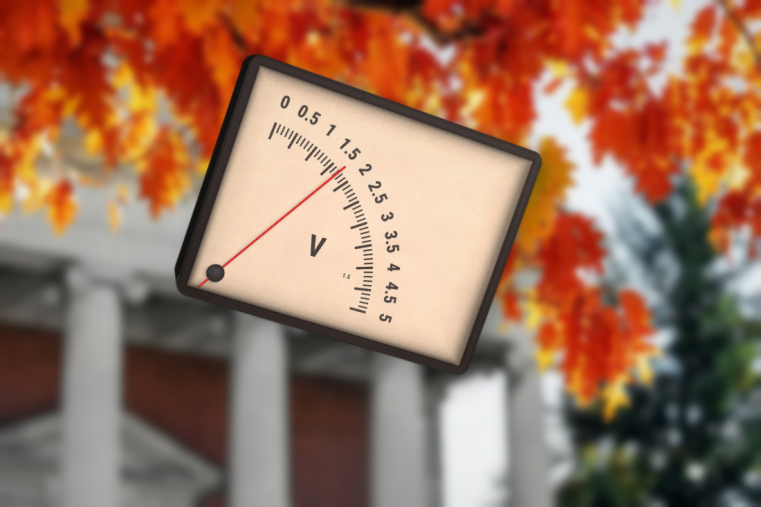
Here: 1.7 V
